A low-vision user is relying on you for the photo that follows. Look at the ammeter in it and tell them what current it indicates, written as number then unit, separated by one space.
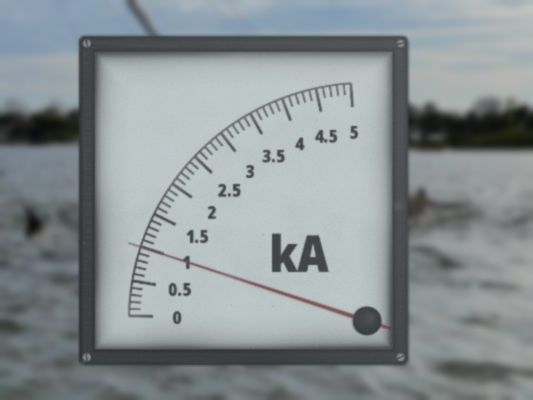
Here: 1 kA
